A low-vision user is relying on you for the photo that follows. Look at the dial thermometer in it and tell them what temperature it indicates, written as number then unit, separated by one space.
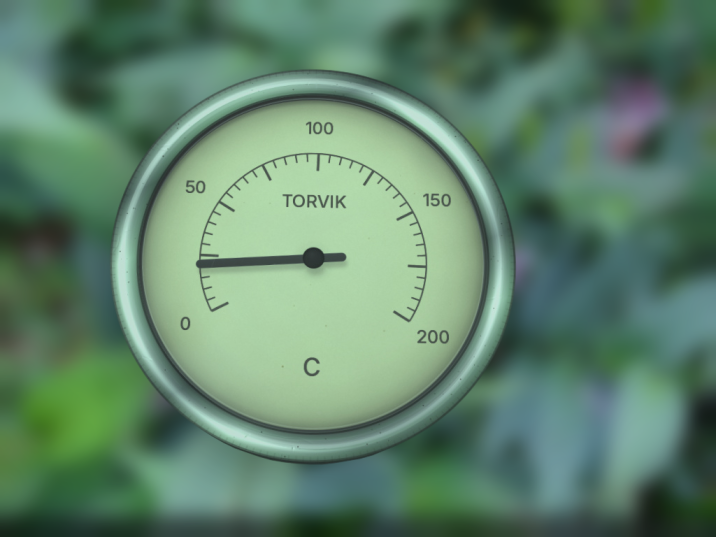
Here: 20 °C
